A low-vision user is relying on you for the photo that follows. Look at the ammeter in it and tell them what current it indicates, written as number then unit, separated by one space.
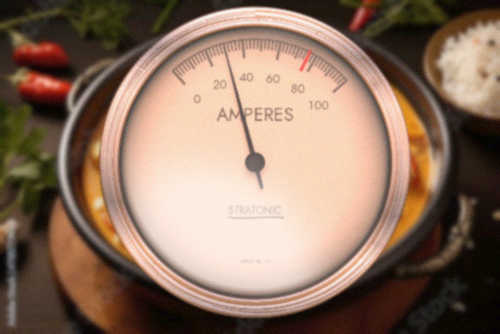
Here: 30 A
